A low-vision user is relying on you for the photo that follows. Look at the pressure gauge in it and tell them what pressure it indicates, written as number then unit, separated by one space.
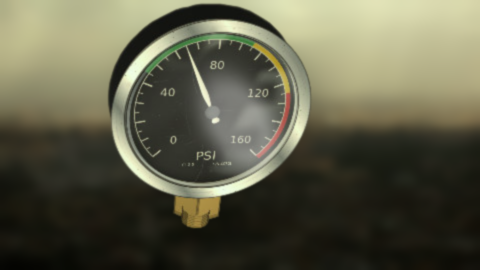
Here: 65 psi
